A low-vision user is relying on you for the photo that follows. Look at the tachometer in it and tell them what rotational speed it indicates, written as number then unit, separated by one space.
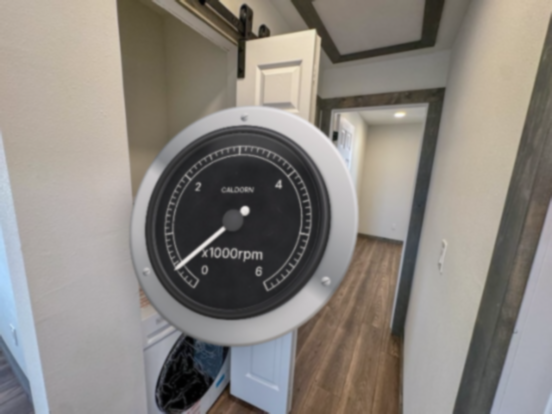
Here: 400 rpm
